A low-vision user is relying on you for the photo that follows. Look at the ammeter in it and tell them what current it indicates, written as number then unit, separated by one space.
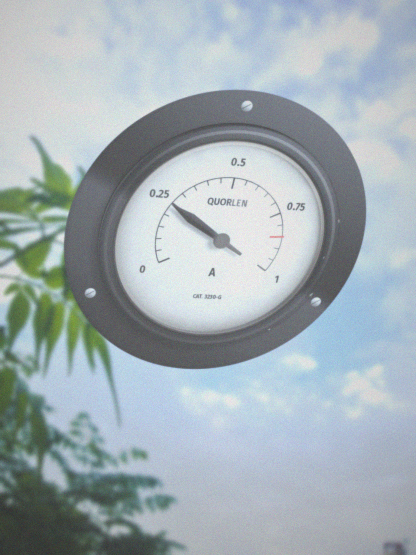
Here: 0.25 A
